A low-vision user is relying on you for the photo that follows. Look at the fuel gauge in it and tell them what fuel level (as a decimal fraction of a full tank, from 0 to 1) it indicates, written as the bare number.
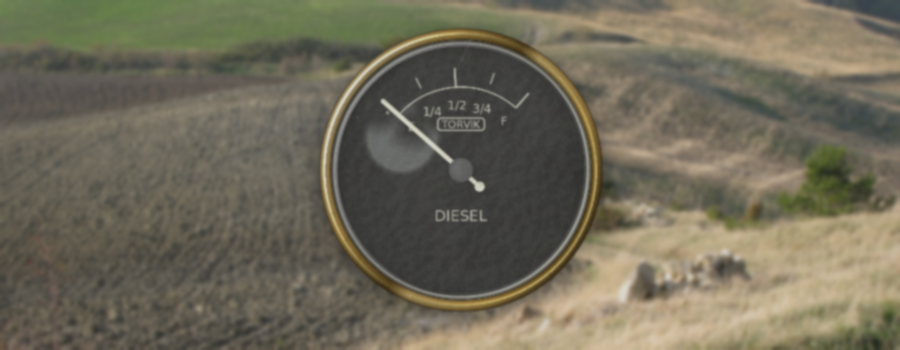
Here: 0
